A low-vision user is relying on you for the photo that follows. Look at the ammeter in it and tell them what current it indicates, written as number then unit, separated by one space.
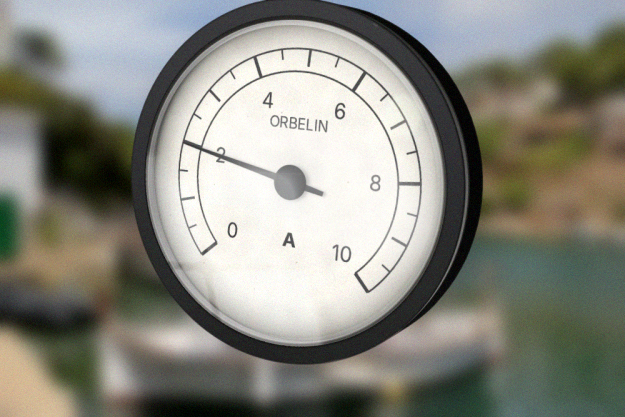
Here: 2 A
